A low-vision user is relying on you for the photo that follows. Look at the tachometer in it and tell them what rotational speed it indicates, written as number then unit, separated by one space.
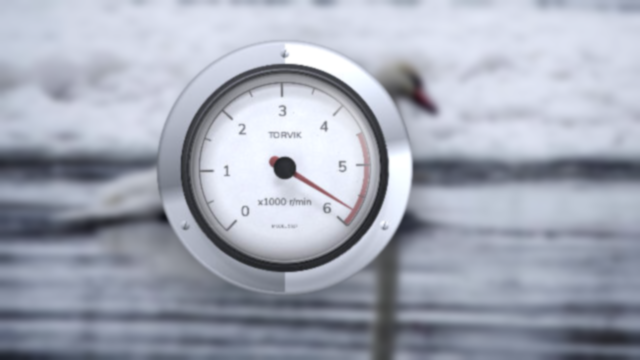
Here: 5750 rpm
